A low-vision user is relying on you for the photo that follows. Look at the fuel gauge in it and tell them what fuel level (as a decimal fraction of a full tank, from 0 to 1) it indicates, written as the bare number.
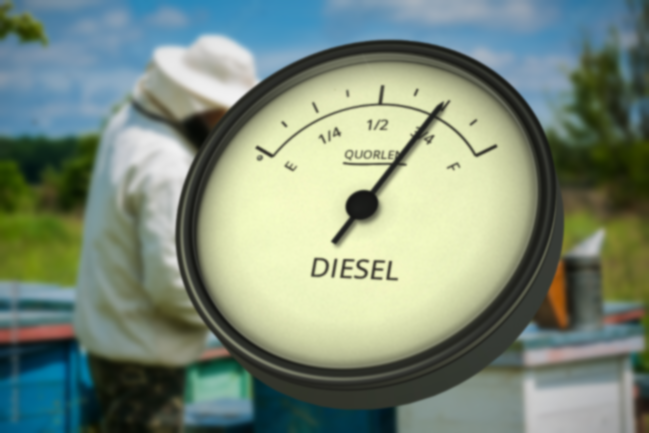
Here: 0.75
